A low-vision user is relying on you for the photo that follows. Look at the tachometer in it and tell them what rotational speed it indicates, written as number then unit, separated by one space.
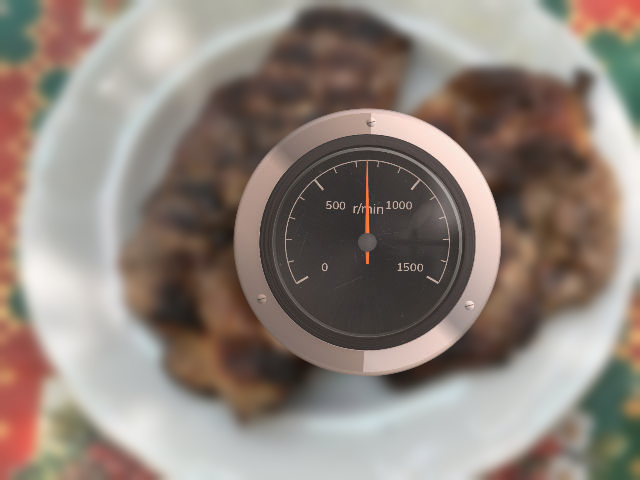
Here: 750 rpm
